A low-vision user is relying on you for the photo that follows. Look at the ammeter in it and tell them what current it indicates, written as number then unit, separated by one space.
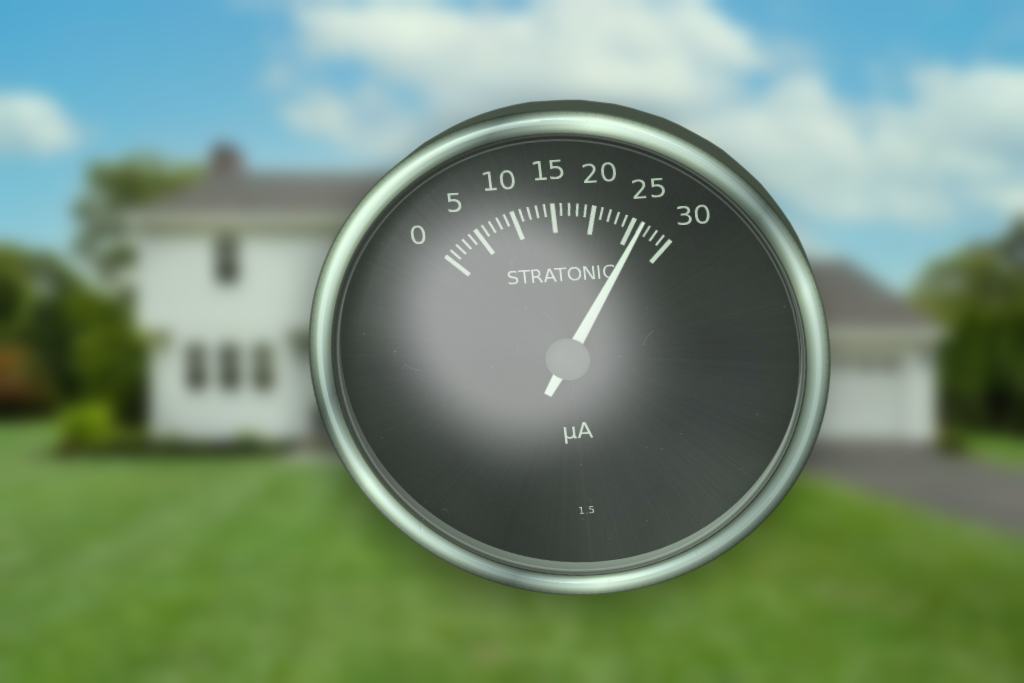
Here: 26 µA
